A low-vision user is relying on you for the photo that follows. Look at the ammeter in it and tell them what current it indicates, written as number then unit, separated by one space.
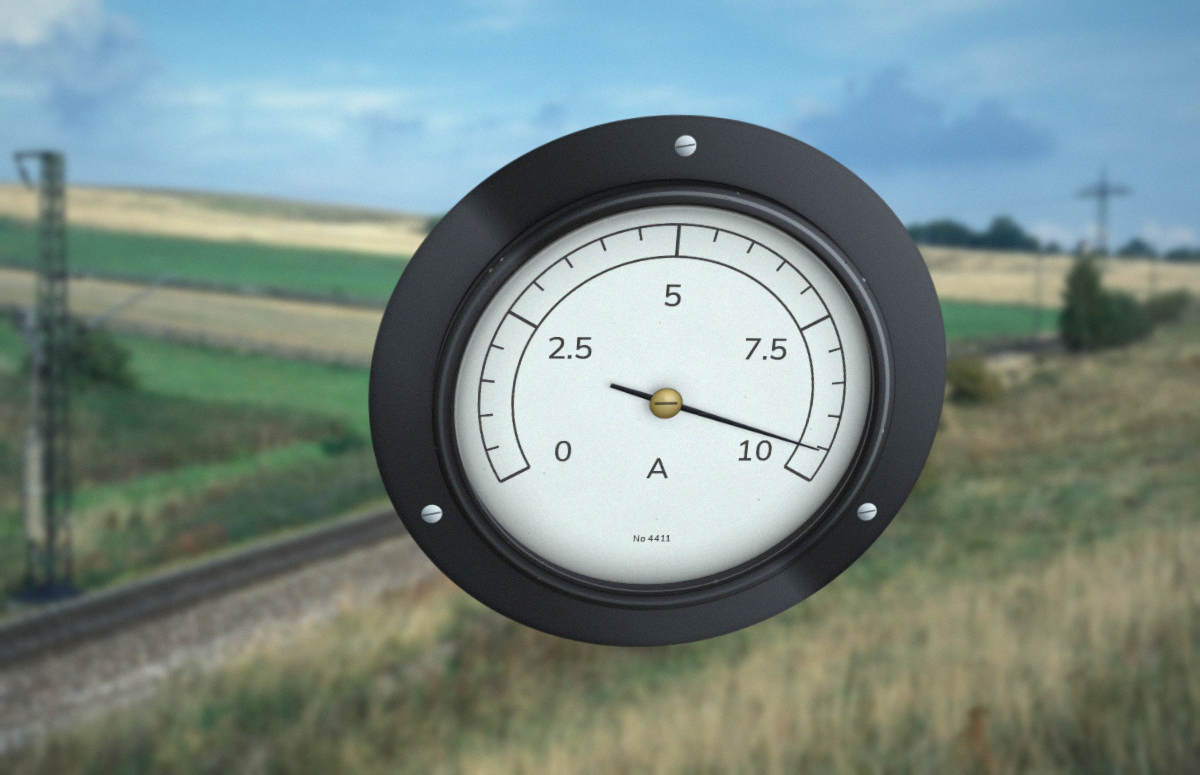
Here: 9.5 A
